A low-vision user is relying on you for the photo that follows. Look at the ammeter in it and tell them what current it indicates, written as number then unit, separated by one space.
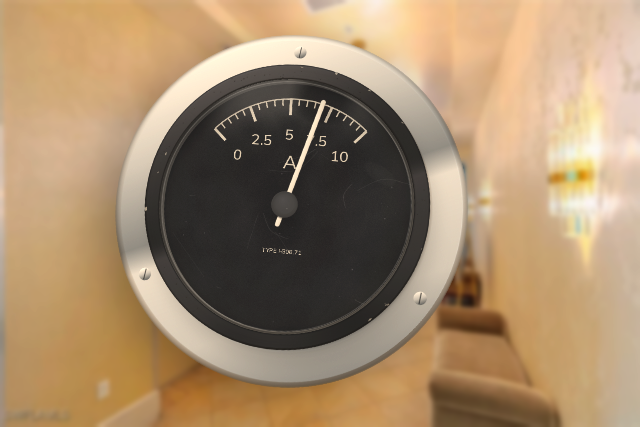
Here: 7 A
